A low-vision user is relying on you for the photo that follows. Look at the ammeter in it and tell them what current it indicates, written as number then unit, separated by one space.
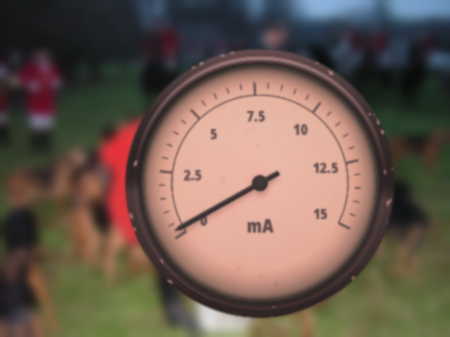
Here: 0.25 mA
